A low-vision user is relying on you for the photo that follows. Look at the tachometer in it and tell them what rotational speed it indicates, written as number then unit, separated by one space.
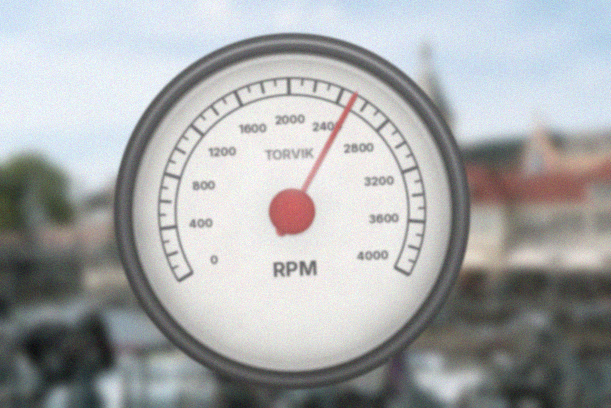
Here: 2500 rpm
